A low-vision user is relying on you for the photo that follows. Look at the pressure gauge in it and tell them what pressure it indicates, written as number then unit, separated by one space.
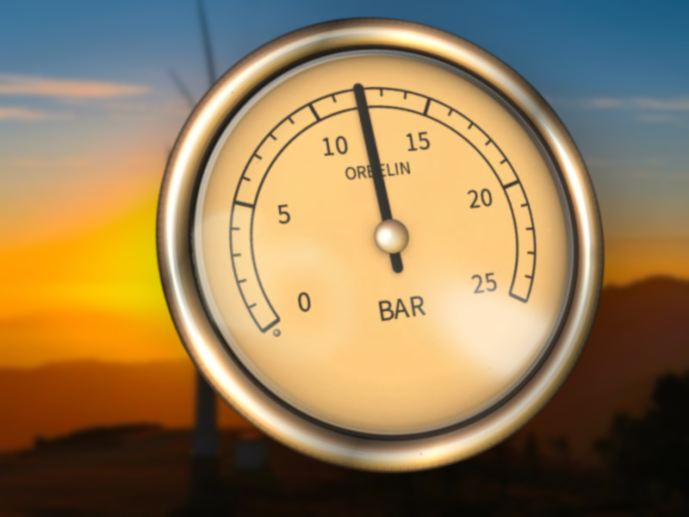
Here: 12 bar
